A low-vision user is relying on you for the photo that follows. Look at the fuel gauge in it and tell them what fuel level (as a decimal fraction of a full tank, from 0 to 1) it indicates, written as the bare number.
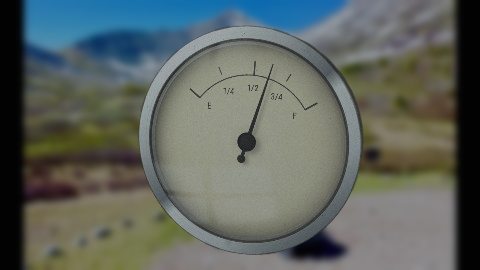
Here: 0.625
